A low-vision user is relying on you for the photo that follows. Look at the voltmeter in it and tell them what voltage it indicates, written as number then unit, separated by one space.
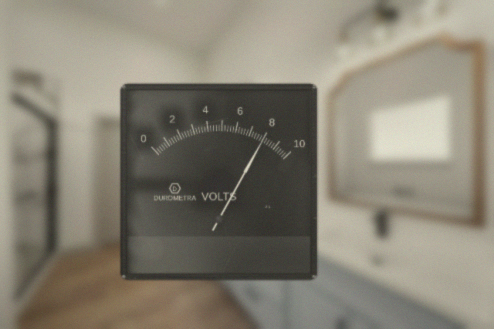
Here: 8 V
